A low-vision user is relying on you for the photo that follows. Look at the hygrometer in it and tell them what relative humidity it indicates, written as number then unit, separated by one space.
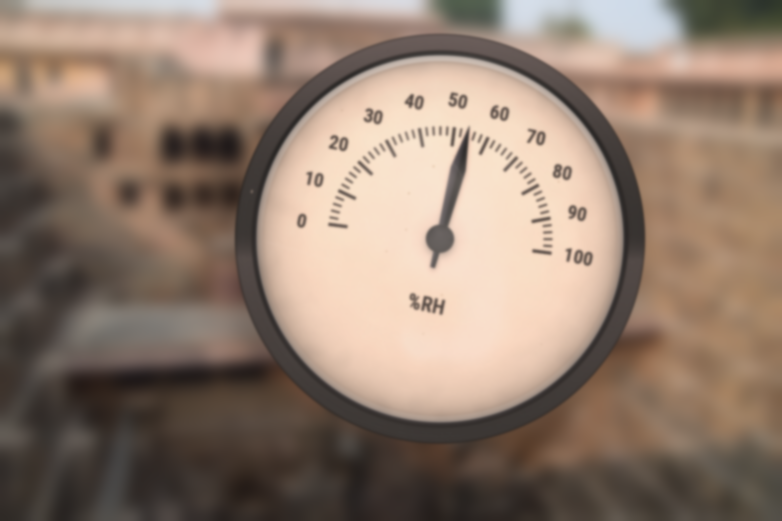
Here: 54 %
